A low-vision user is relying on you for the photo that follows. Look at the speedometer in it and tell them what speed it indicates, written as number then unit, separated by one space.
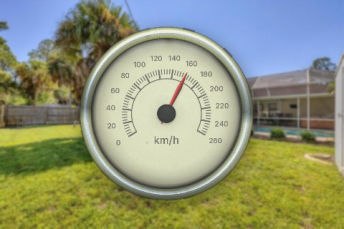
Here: 160 km/h
